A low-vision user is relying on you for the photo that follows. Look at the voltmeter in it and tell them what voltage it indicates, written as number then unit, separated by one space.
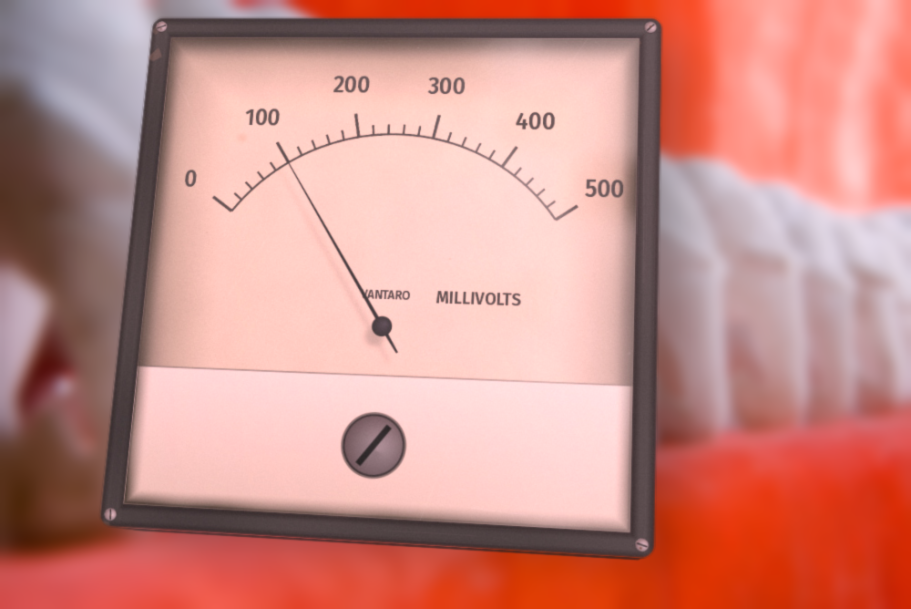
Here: 100 mV
